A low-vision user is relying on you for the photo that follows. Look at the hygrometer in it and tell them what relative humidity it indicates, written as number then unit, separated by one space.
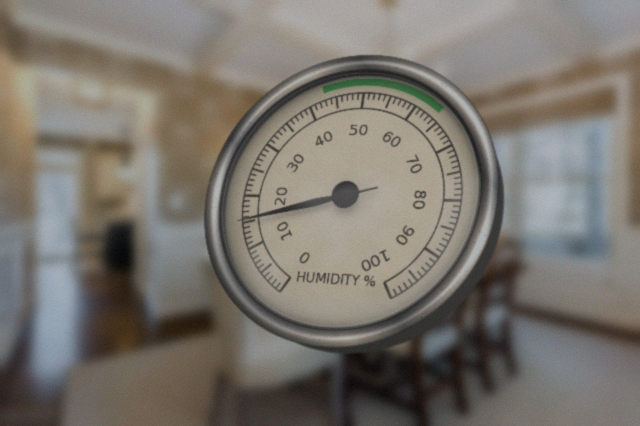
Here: 15 %
